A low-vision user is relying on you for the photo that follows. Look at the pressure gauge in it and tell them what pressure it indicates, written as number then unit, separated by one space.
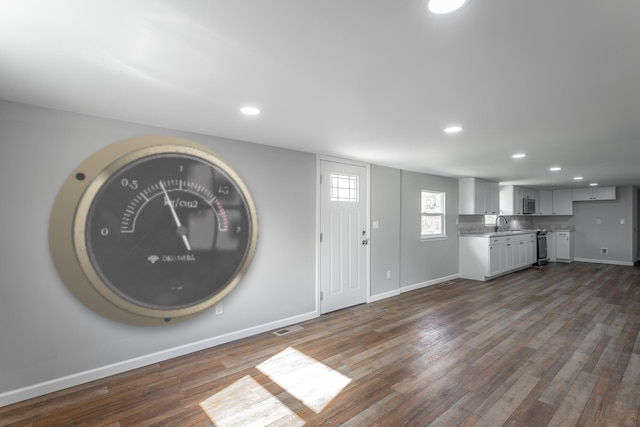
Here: 0.75 kg/cm²
